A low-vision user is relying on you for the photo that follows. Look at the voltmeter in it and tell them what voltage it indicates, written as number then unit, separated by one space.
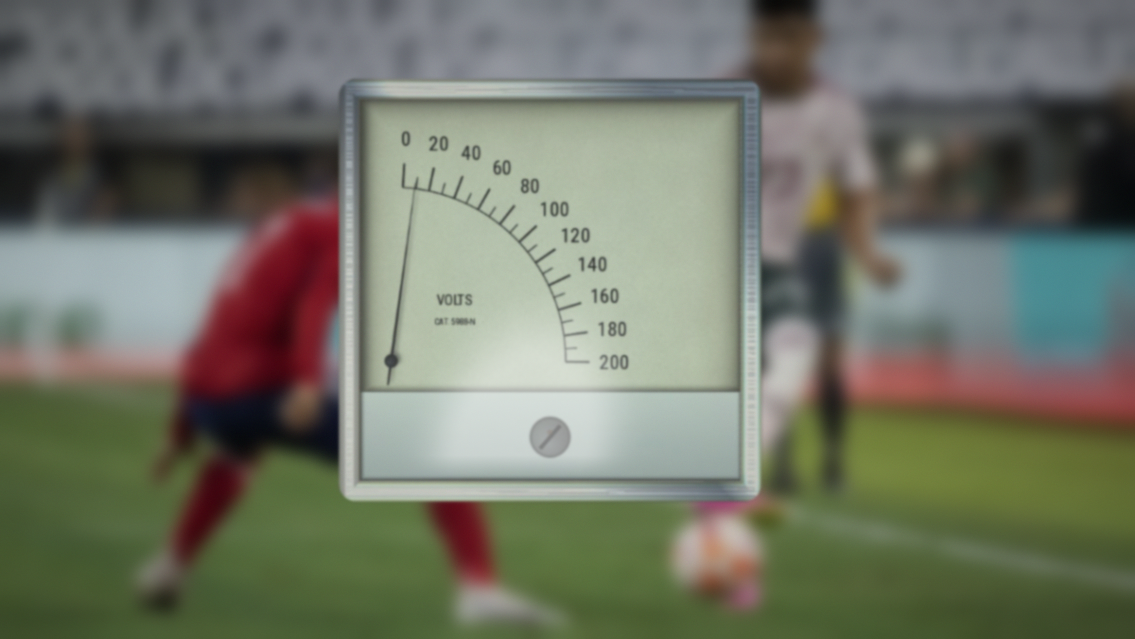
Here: 10 V
